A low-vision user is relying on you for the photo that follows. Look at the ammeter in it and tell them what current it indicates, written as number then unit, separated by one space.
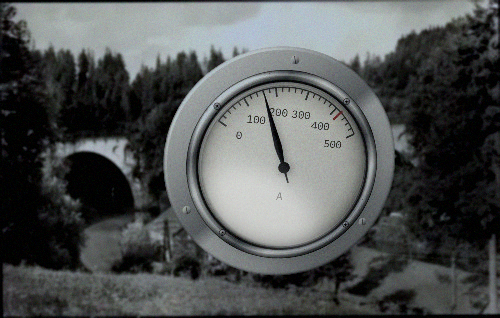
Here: 160 A
